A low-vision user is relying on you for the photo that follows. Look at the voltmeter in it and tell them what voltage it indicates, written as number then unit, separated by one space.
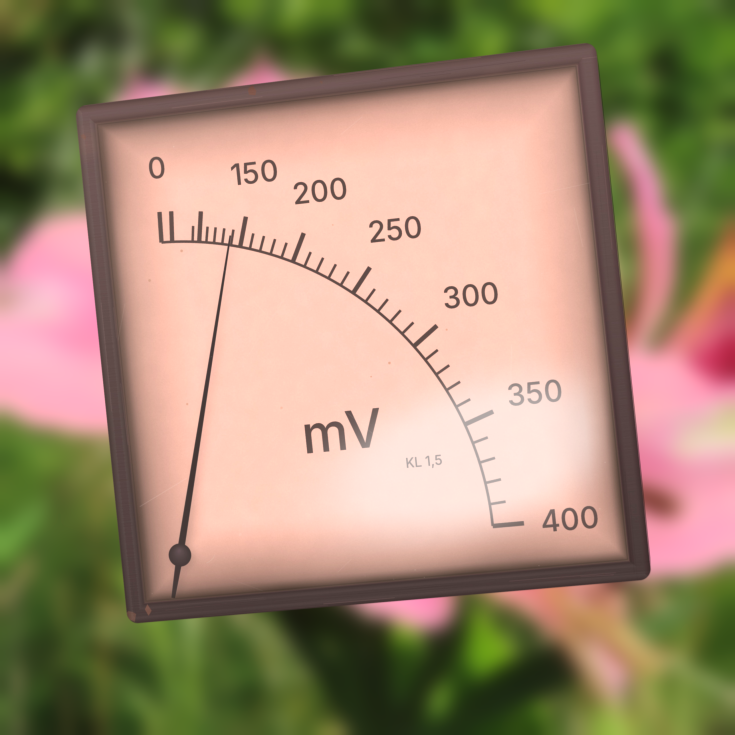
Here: 140 mV
